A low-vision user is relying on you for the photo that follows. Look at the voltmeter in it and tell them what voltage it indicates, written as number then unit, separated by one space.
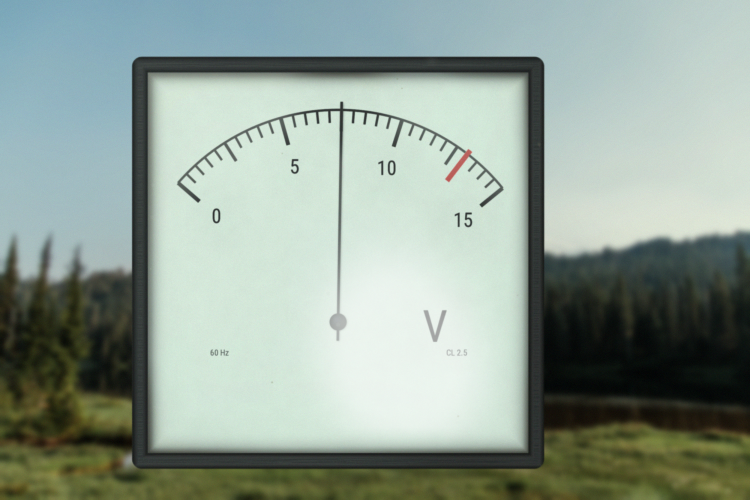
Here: 7.5 V
